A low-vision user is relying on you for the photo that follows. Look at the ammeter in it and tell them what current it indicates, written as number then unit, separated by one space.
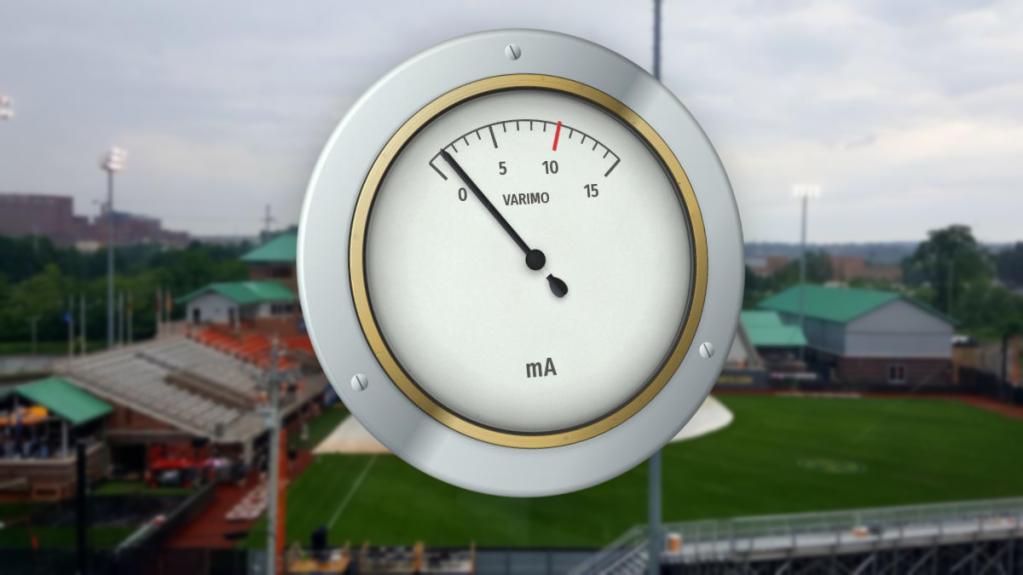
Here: 1 mA
